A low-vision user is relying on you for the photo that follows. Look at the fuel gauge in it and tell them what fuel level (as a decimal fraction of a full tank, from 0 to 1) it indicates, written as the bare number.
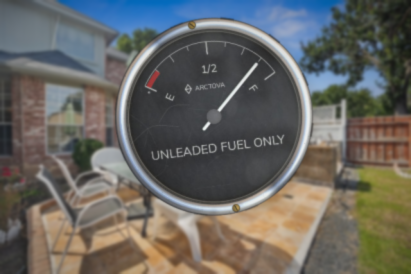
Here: 0.875
